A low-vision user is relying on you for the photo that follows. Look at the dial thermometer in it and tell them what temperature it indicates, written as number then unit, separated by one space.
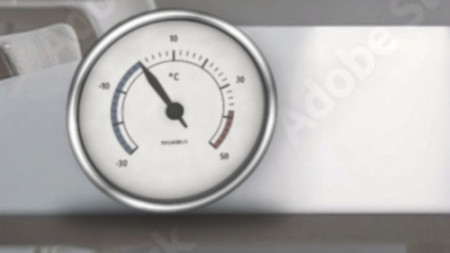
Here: 0 °C
